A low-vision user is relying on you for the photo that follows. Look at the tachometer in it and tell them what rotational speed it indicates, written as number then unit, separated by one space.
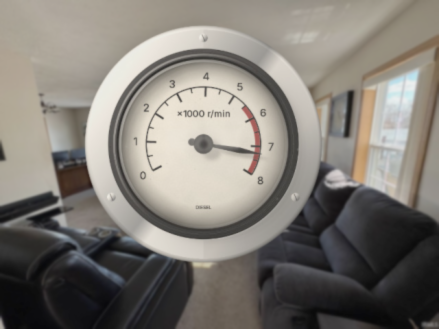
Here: 7250 rpm
